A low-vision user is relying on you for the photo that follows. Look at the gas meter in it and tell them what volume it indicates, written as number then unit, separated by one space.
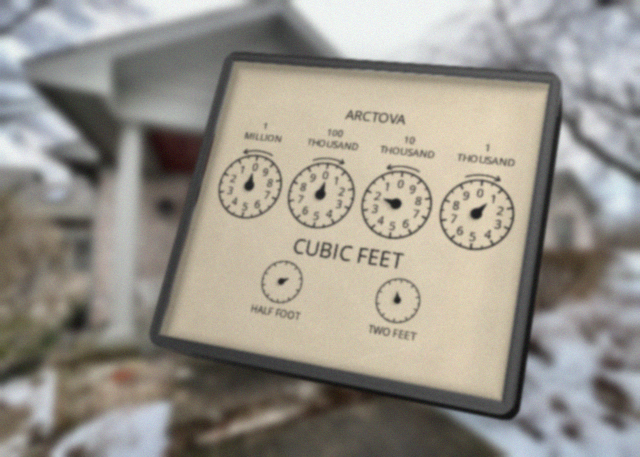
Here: 2100 ft³
